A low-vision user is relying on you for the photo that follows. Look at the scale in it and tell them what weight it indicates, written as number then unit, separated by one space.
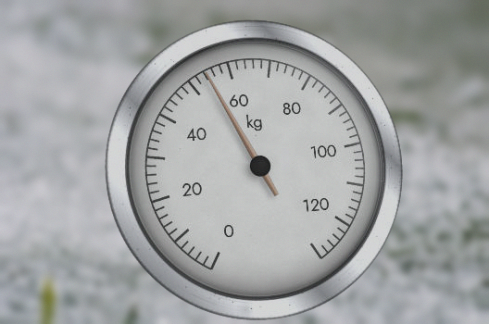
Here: 54 kg
